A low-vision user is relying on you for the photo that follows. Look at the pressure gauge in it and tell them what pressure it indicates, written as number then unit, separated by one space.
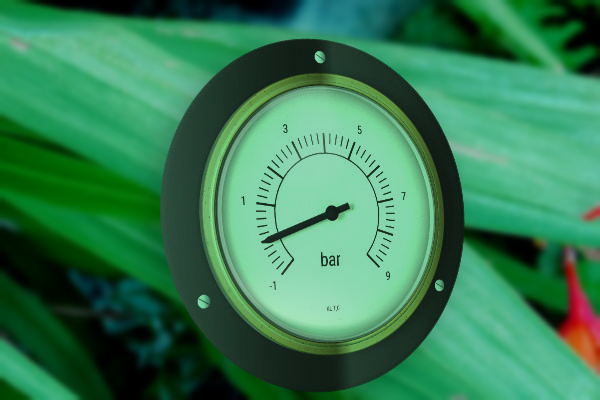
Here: 0 bar
